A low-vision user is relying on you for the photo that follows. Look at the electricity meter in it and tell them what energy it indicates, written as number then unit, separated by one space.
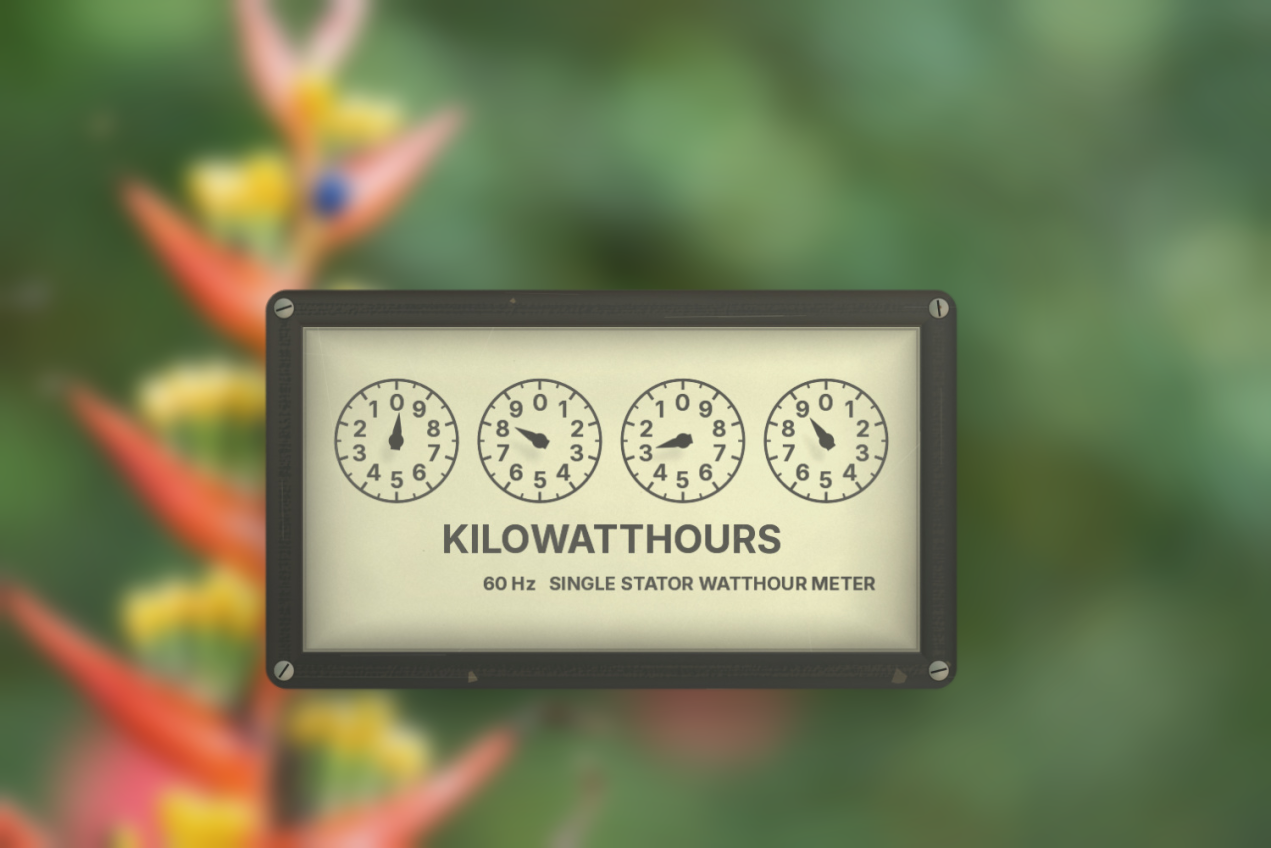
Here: 9829 kWh
